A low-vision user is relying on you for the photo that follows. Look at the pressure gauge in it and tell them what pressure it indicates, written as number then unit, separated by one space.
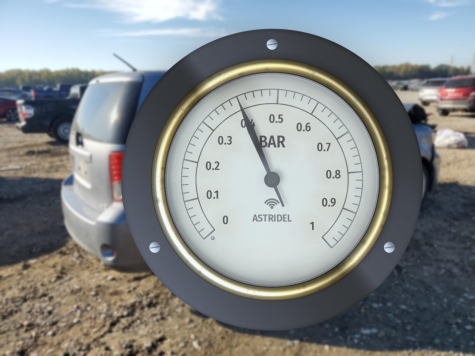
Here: 0.4 bar
